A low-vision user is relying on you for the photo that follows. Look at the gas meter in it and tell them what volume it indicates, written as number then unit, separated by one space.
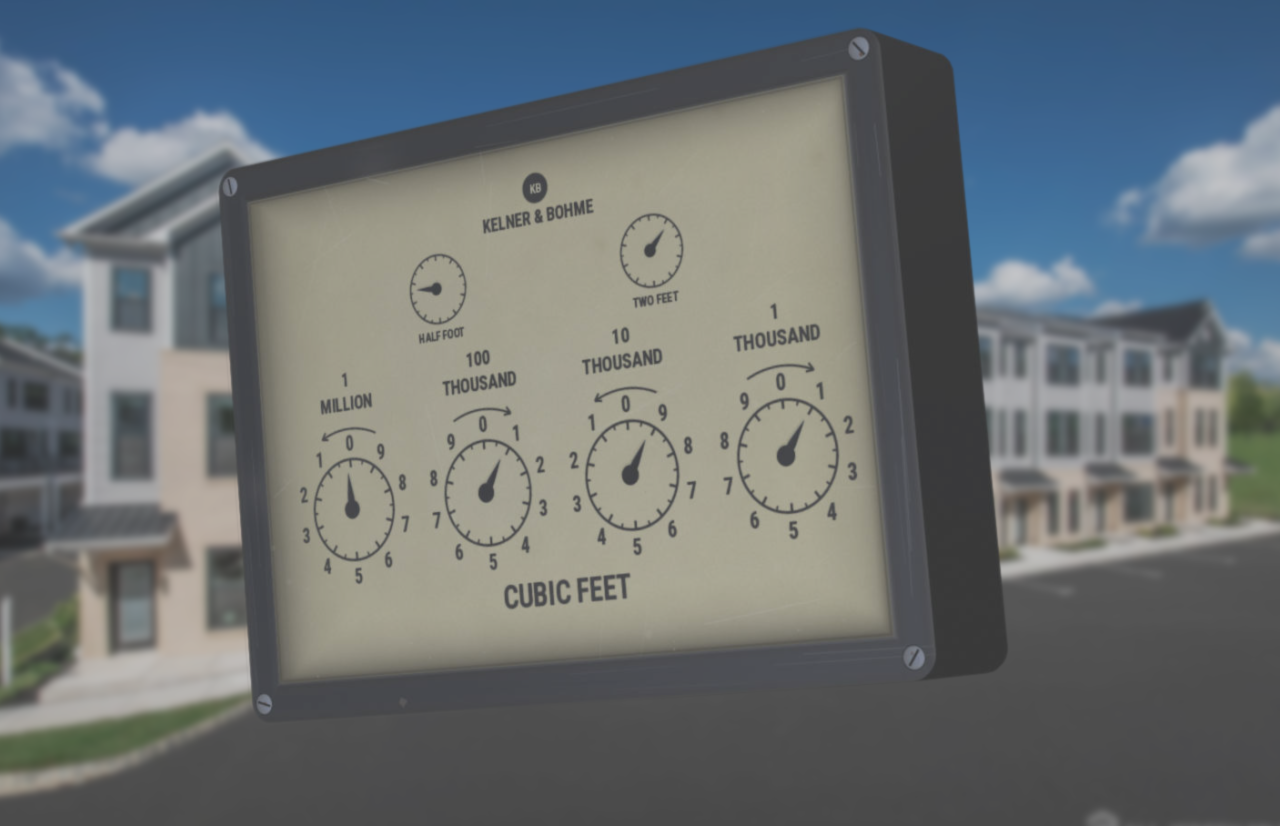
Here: 9100 ft³
